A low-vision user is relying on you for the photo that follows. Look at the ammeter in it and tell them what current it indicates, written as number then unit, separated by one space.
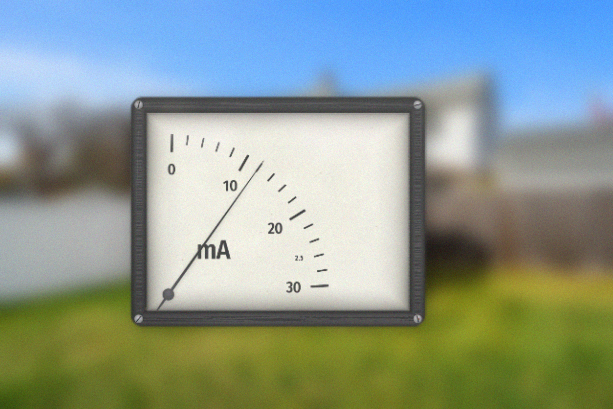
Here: 12 mA
